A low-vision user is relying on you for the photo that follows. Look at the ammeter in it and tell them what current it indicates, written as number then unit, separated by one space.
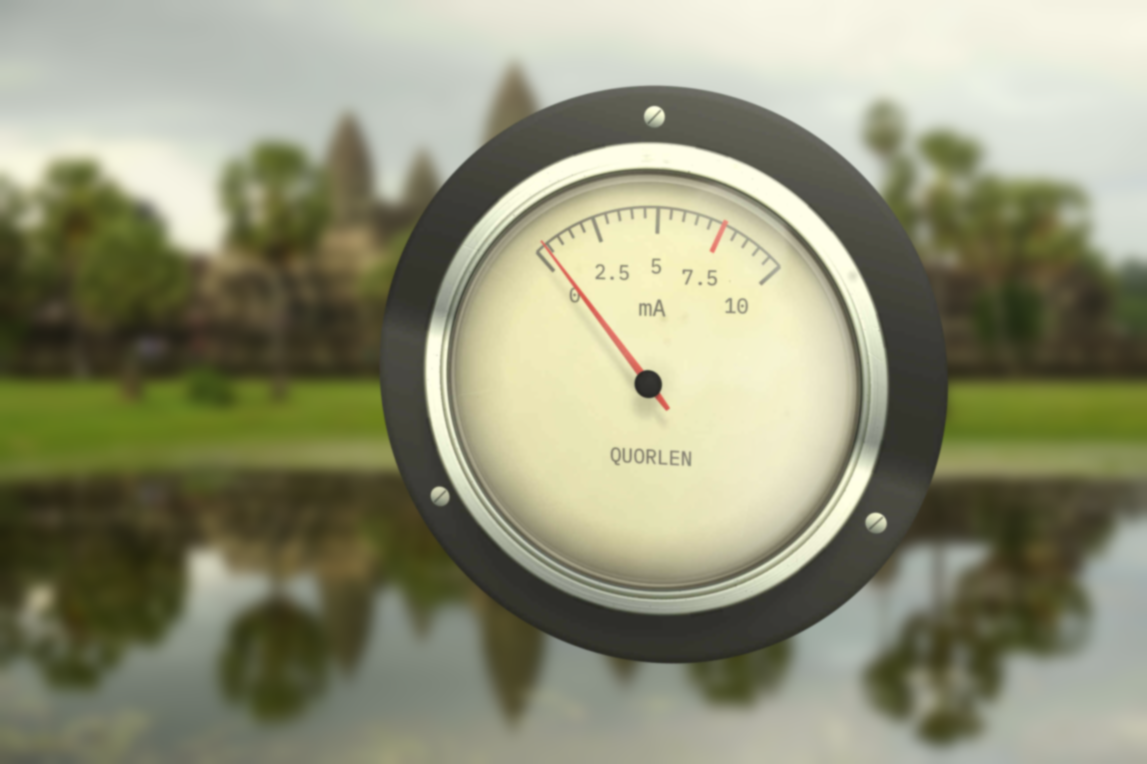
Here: 0.5 mA
